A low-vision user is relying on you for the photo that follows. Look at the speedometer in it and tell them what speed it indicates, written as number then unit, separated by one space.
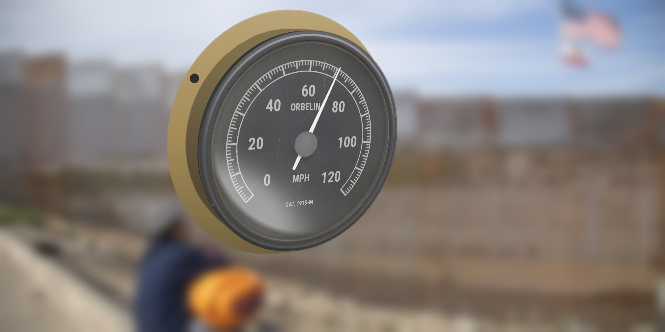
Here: 70 mph
